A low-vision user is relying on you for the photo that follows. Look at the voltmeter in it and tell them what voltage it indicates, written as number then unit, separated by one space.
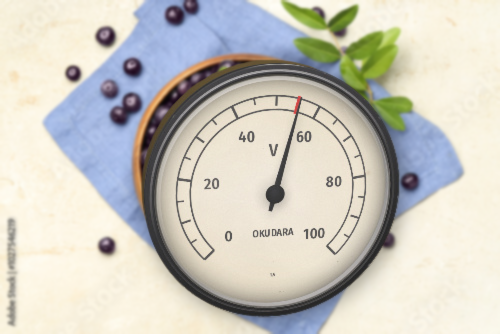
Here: 55 V
